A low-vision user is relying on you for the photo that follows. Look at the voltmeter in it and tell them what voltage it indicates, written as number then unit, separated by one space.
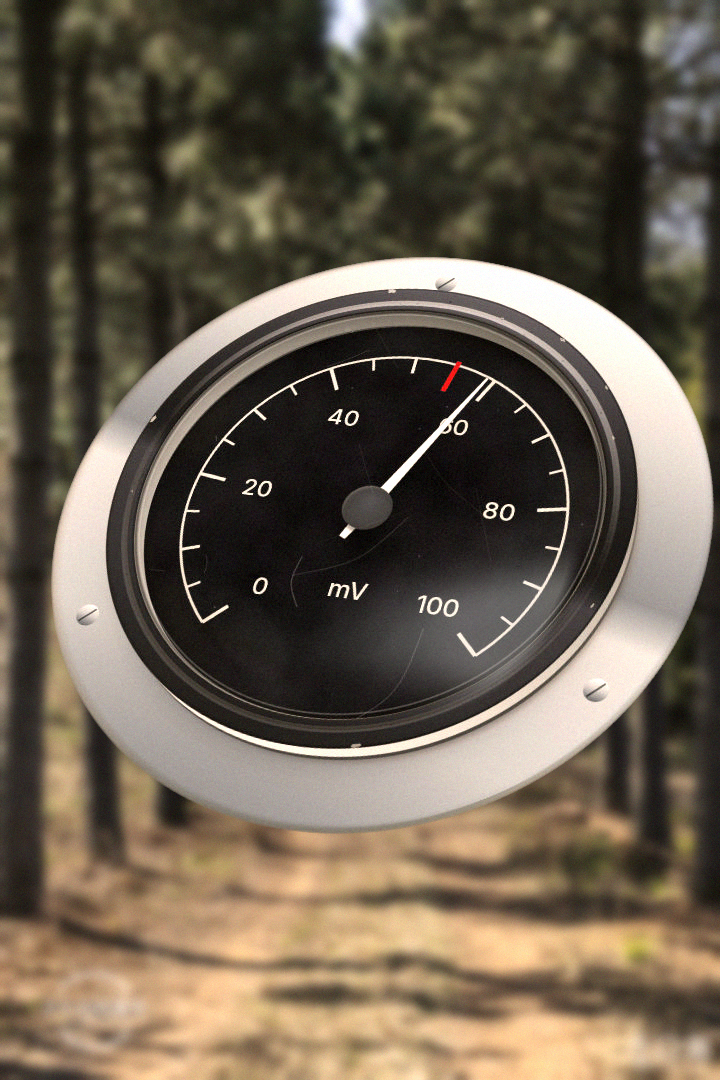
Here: 60 mV
